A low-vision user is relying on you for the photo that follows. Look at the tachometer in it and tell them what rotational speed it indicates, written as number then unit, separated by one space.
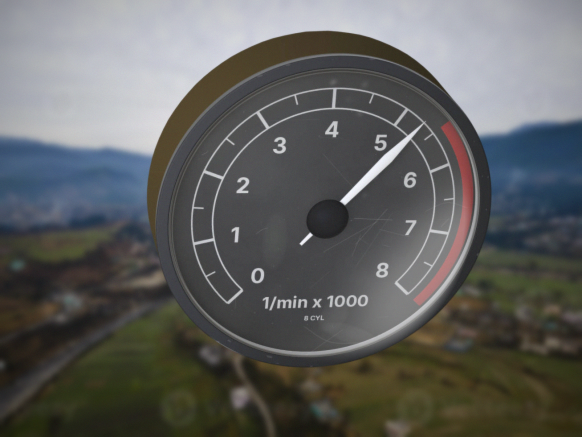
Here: 5250 rpm
